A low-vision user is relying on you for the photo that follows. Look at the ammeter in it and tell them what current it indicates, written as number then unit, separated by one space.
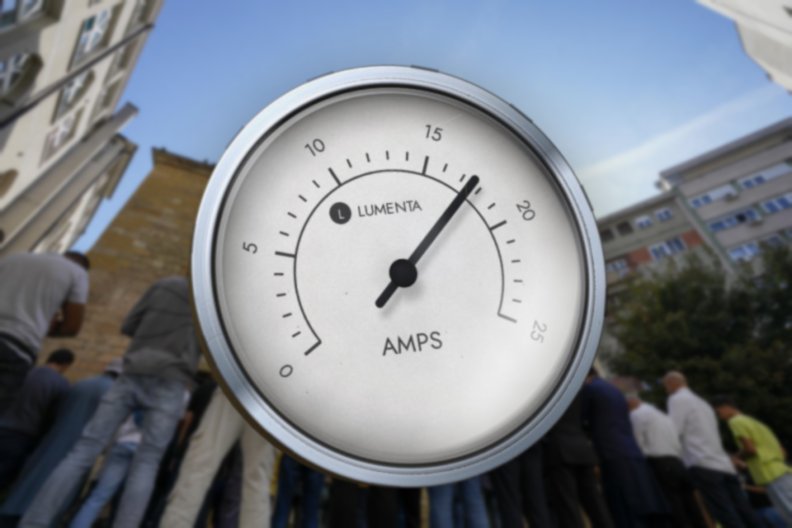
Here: 17.5 A
